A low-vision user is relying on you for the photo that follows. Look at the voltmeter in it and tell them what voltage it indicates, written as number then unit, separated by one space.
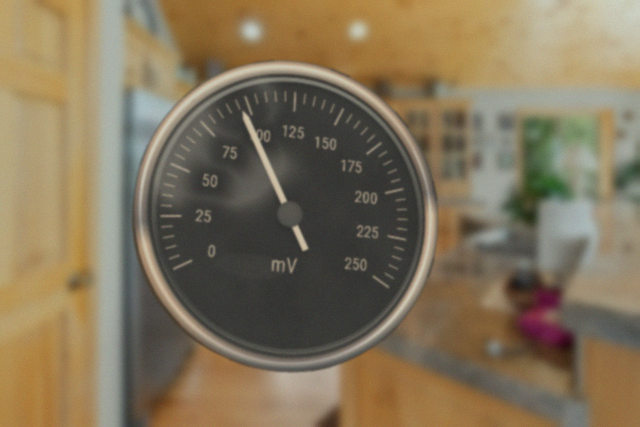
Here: 95 mV
